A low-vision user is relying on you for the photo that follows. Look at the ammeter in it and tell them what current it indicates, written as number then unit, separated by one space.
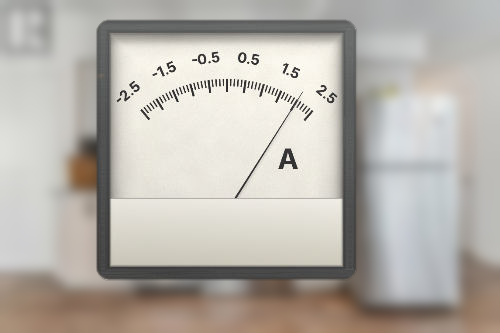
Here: 2 A
